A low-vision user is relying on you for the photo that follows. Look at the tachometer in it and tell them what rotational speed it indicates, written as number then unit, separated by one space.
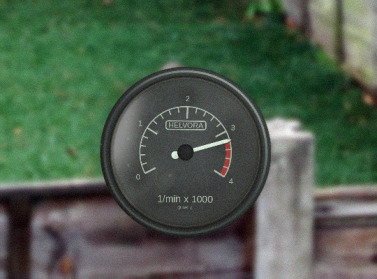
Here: 3200 rpm
